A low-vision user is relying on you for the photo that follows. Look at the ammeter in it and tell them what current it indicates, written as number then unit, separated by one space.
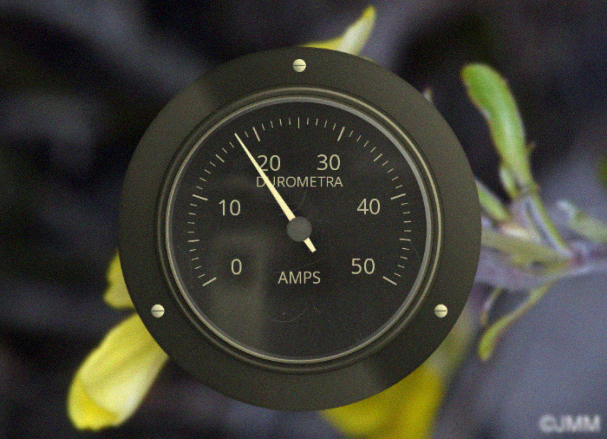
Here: 18 A
